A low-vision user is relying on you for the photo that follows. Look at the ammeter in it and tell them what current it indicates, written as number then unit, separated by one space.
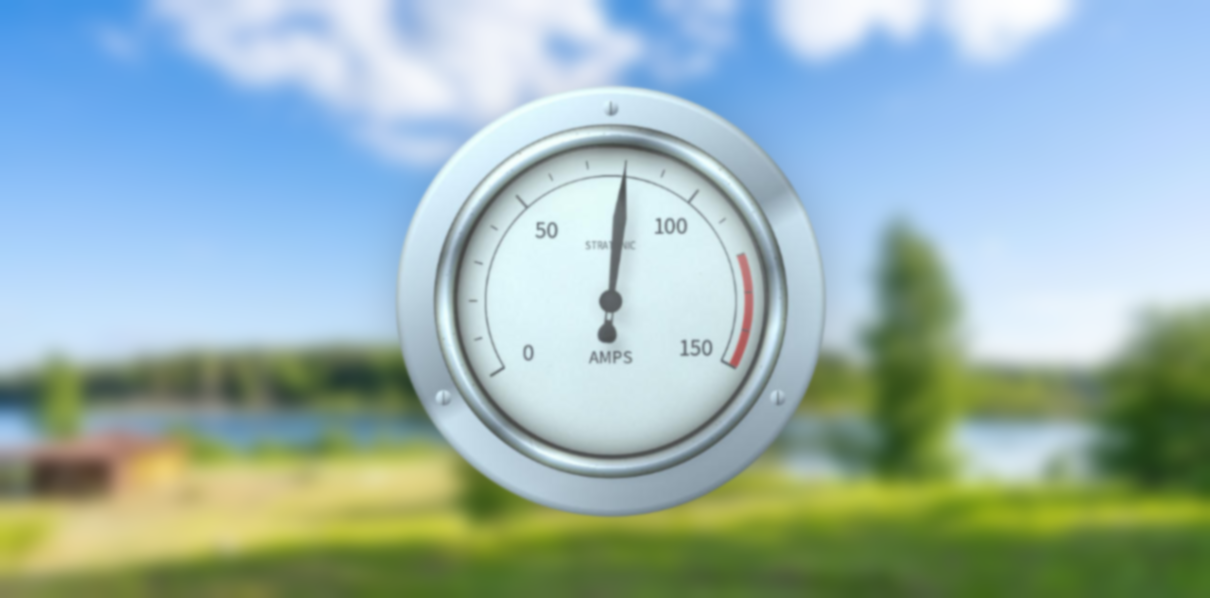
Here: 80 A
